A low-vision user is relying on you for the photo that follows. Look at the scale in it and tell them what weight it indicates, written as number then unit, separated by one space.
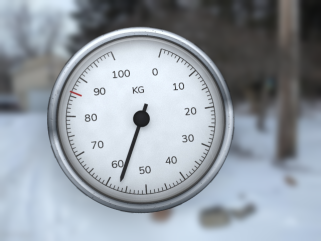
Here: 57 kg
